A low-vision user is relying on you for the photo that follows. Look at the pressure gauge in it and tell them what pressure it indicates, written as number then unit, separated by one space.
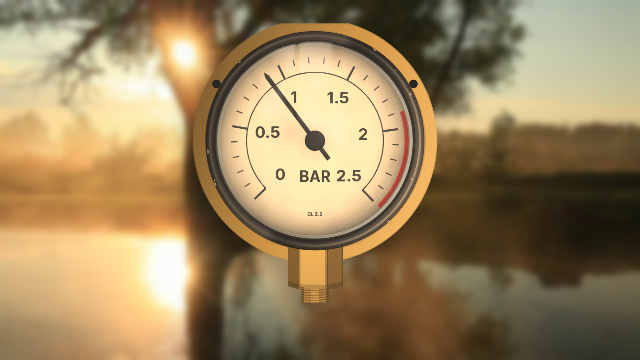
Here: 0.9 bar
